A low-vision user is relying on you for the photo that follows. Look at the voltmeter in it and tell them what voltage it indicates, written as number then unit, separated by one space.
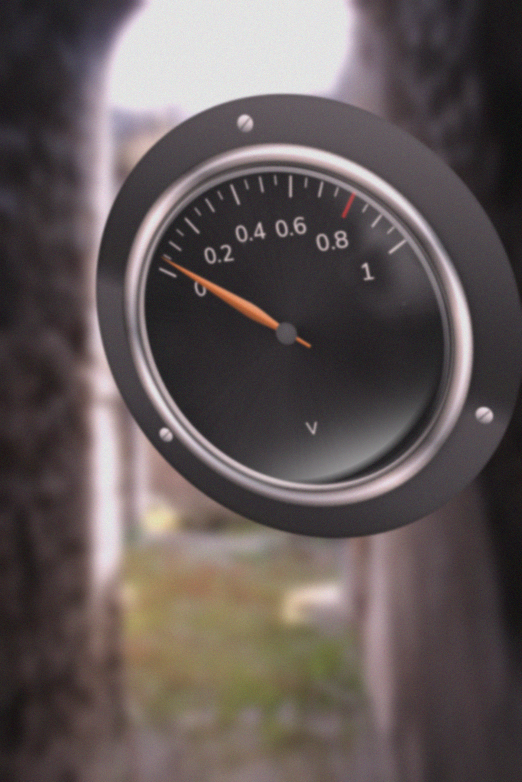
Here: 0.05 V
